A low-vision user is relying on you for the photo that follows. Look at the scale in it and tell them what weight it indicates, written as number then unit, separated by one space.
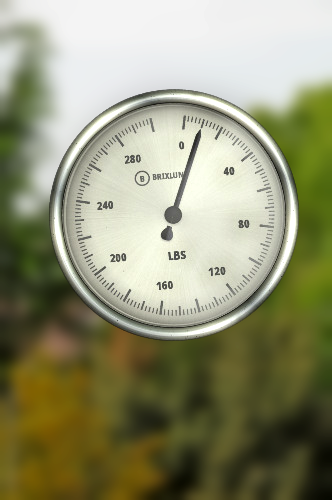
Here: 10 lb
